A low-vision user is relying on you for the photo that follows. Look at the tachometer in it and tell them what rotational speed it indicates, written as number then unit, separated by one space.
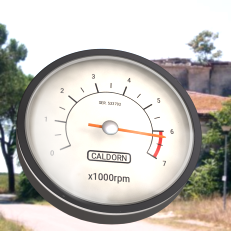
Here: 6250 rpm
